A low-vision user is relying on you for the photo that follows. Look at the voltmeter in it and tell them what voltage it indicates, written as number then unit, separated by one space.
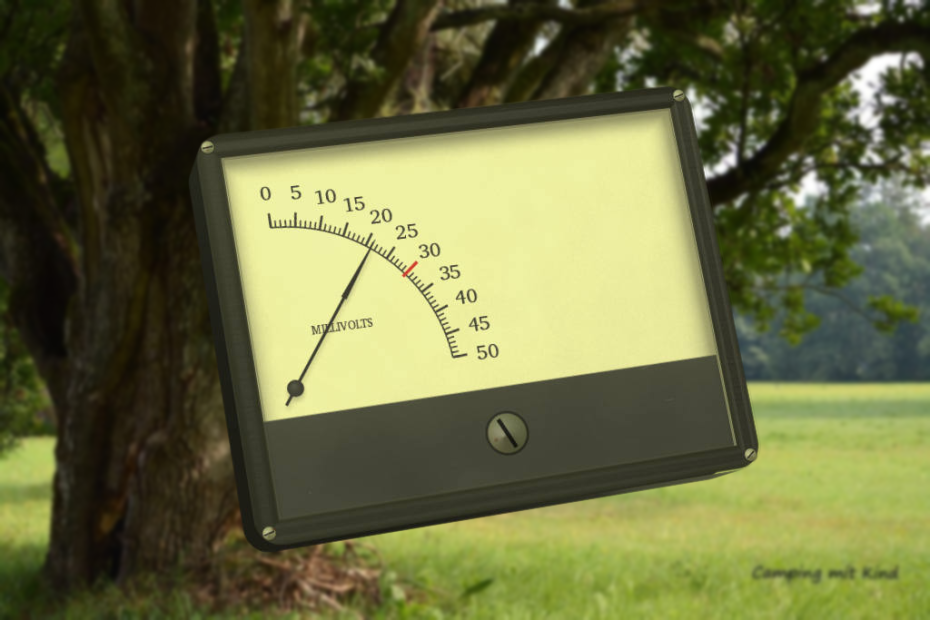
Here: 21 mV
